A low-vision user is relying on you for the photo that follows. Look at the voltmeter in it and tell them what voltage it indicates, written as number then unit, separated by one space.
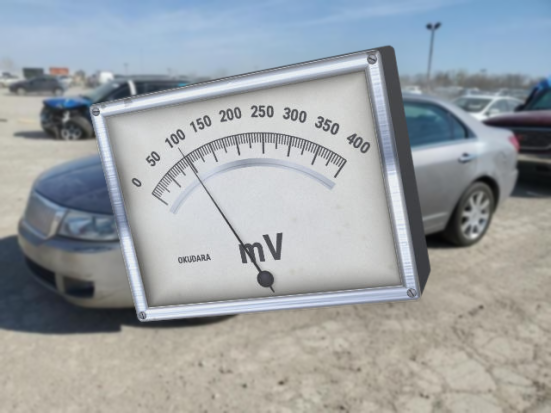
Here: 100 mV
